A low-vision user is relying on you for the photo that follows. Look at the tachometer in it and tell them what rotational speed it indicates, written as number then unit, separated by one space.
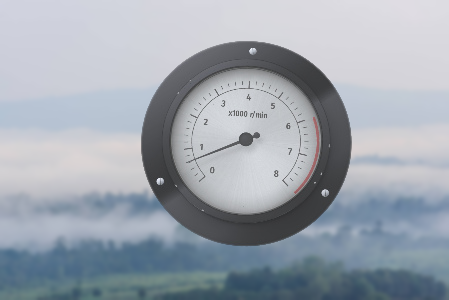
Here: 600 rpm
